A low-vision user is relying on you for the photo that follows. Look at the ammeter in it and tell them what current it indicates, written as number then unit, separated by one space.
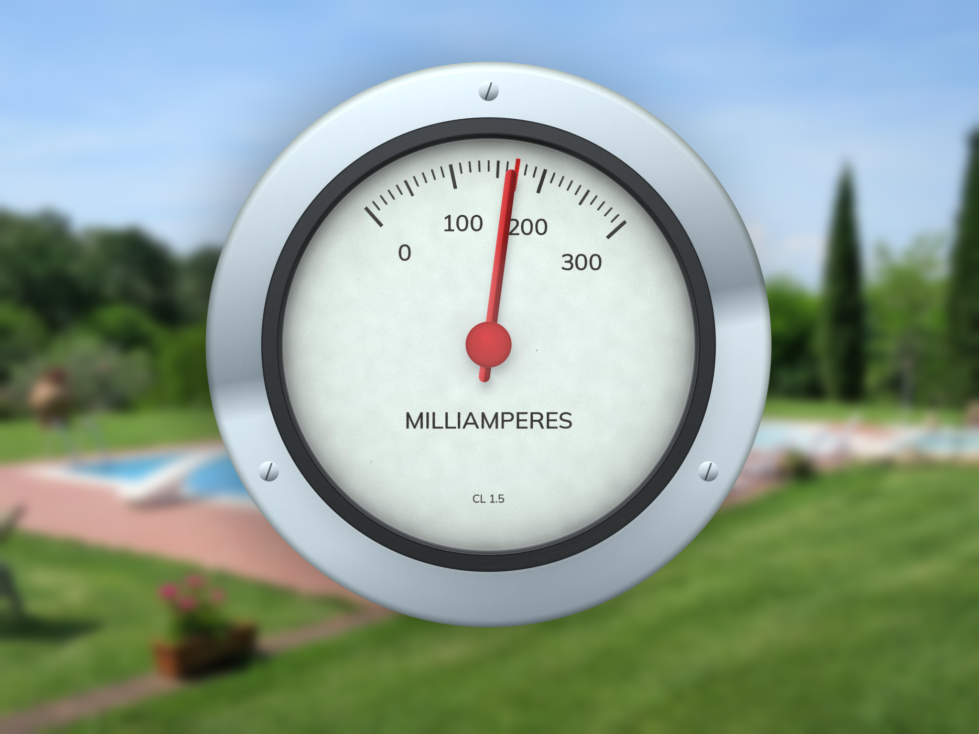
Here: 165 mA
